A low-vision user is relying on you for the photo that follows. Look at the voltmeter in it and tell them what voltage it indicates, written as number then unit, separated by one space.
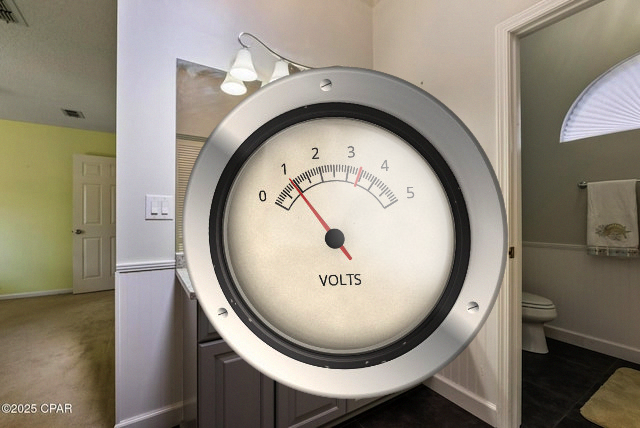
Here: 1 V
